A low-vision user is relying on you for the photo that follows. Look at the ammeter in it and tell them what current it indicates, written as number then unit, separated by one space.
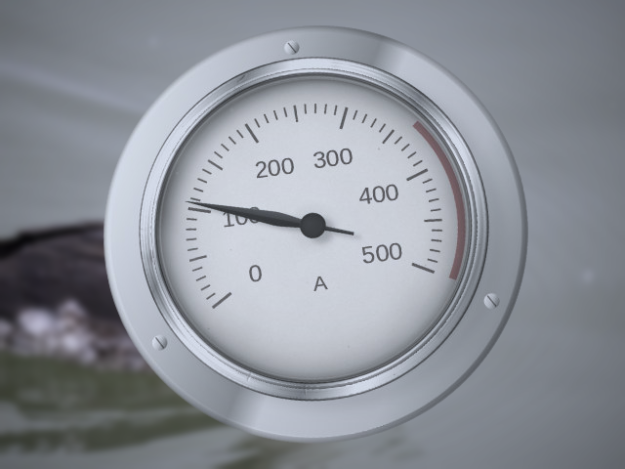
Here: 105 A
